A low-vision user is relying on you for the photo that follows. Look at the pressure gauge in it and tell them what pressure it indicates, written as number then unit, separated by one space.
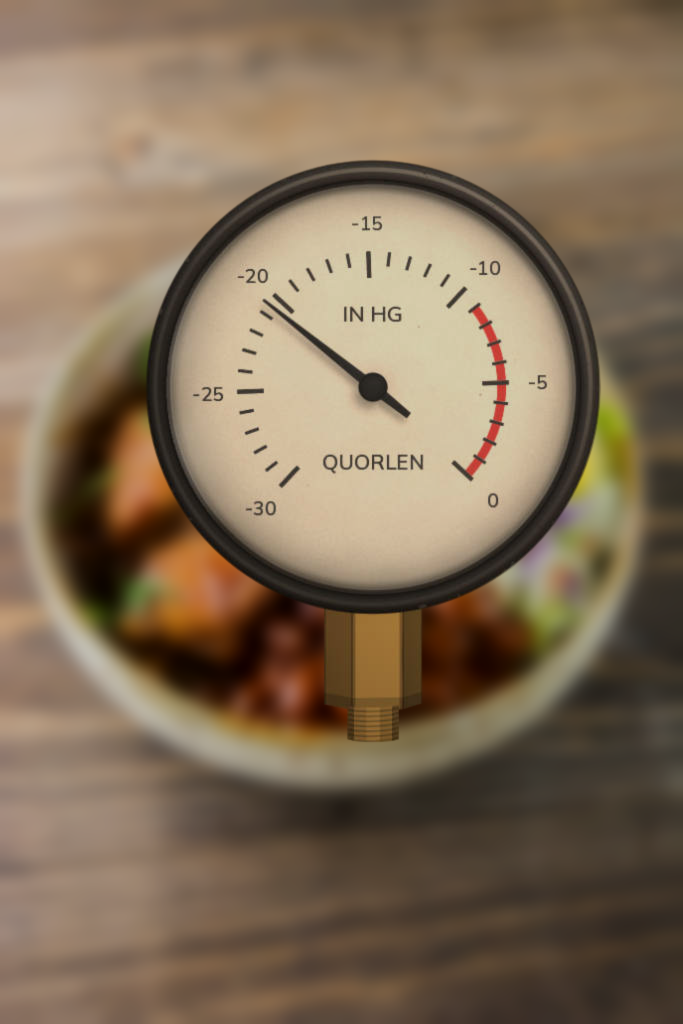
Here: -20.5 inHg
